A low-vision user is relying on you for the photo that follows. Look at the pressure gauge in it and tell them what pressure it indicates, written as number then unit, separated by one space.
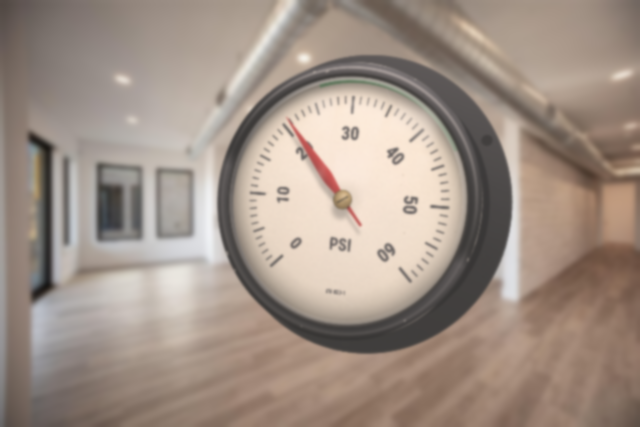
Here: 21 psi
